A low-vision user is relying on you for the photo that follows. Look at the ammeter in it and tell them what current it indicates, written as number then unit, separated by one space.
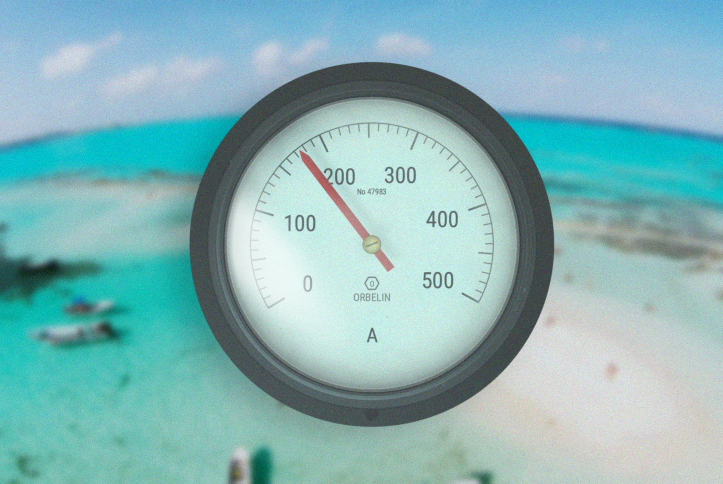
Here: 175 A
